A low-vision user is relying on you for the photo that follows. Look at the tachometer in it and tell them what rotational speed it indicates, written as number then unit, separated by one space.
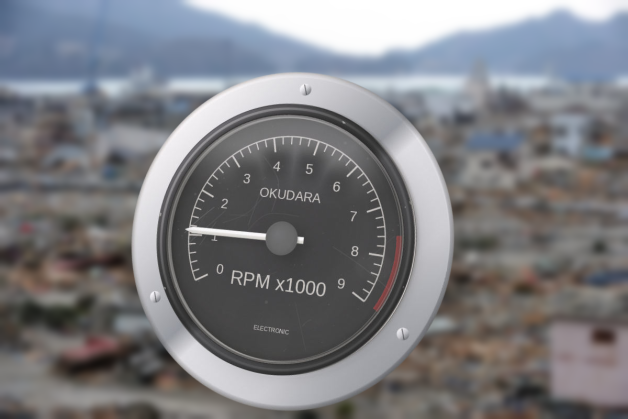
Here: 1100 rpm
